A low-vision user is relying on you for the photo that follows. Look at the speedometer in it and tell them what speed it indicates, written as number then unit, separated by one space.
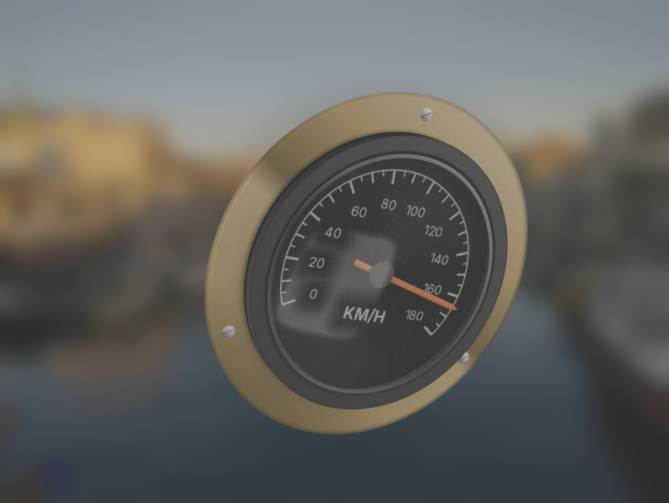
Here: 165 km/h
